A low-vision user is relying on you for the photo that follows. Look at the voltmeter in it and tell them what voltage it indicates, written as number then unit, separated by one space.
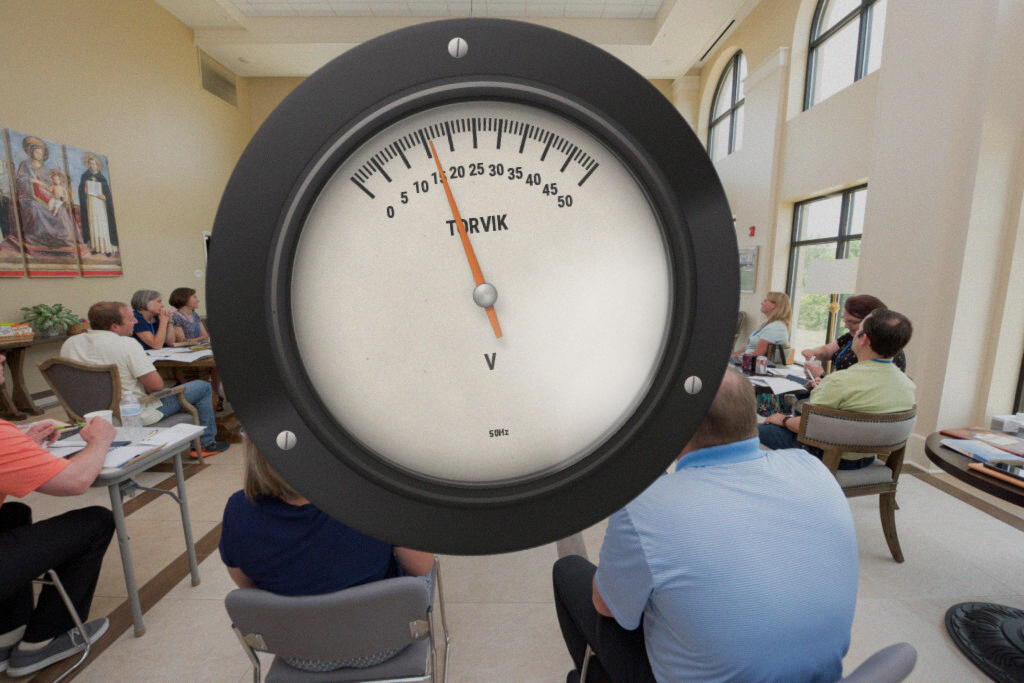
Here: 16 V
